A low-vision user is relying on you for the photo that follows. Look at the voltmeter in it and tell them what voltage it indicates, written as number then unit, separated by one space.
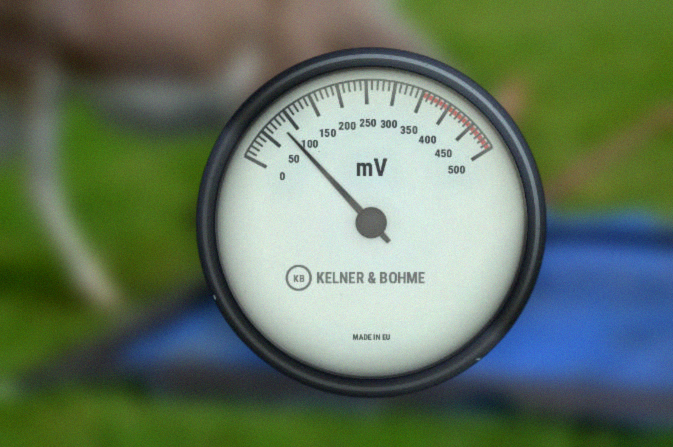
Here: 80 mV
